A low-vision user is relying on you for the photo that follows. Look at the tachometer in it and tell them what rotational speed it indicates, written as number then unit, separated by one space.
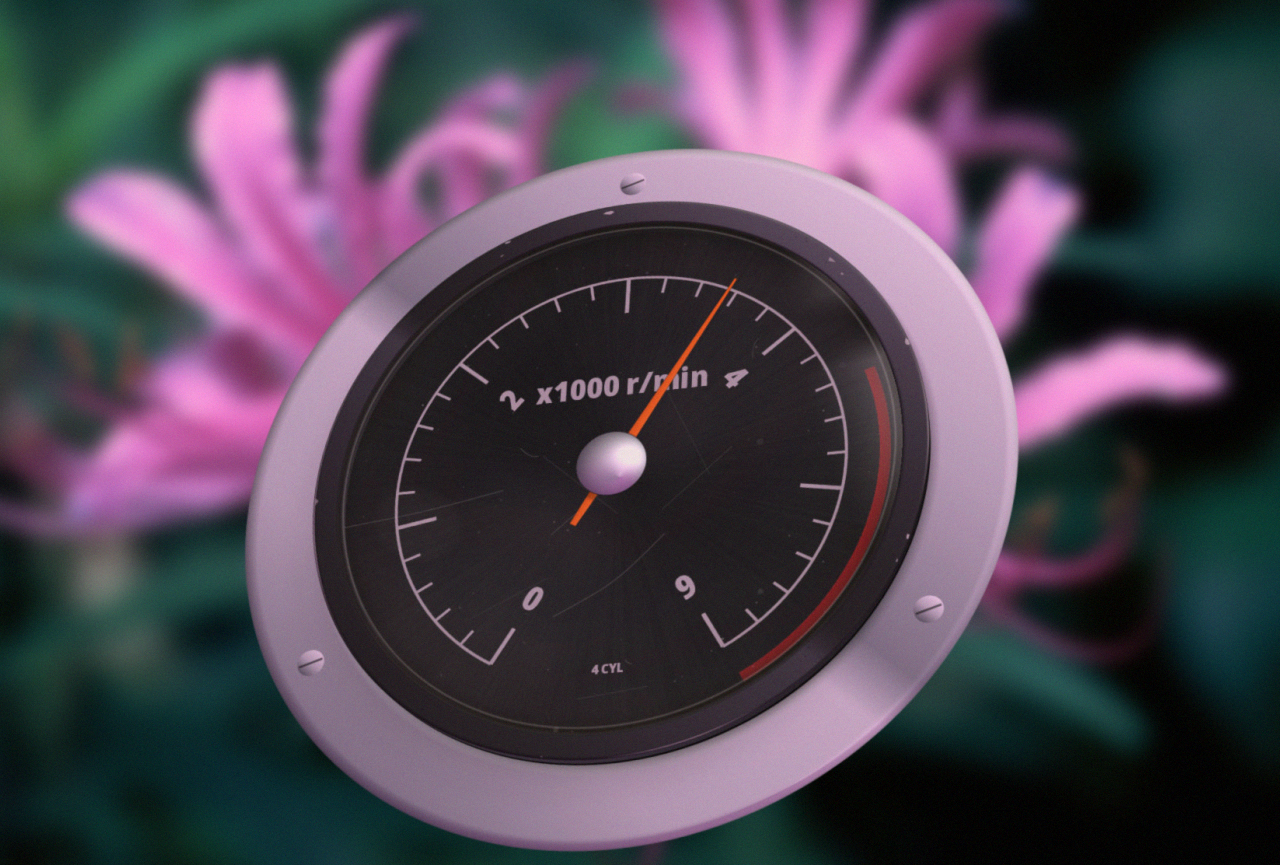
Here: 3600 rpm
